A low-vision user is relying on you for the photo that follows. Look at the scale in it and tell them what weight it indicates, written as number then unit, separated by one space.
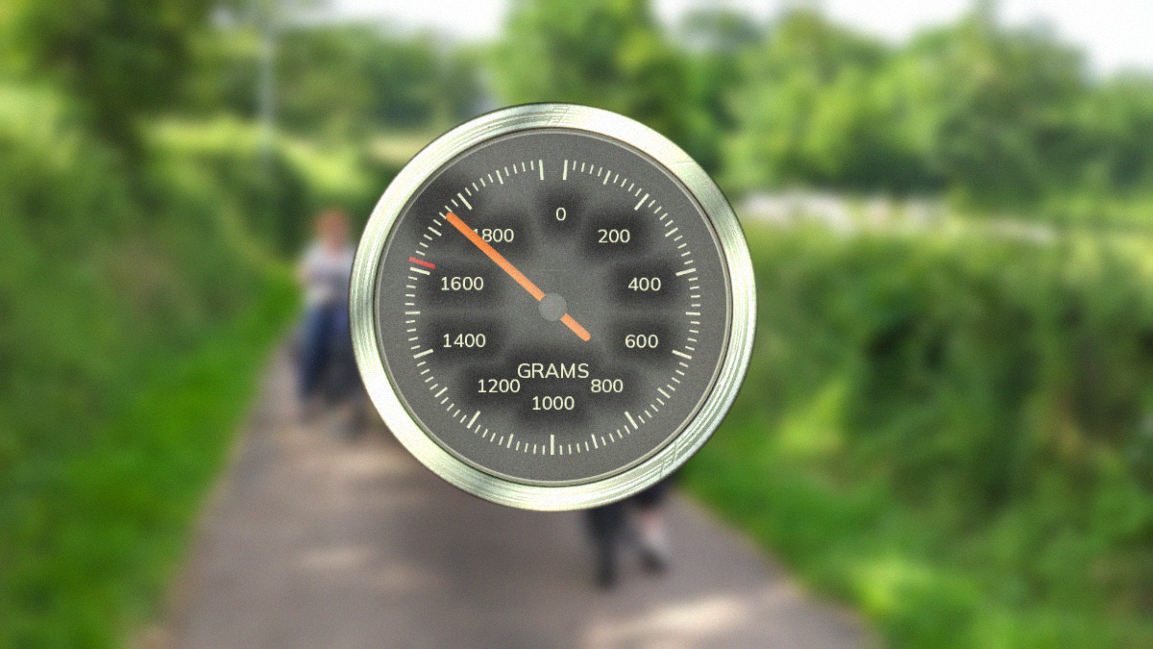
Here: 1750 g
